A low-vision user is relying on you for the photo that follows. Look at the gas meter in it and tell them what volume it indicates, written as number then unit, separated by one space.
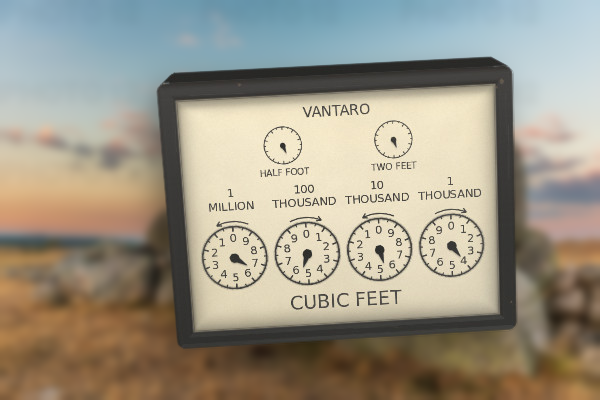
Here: 655400 ft³
